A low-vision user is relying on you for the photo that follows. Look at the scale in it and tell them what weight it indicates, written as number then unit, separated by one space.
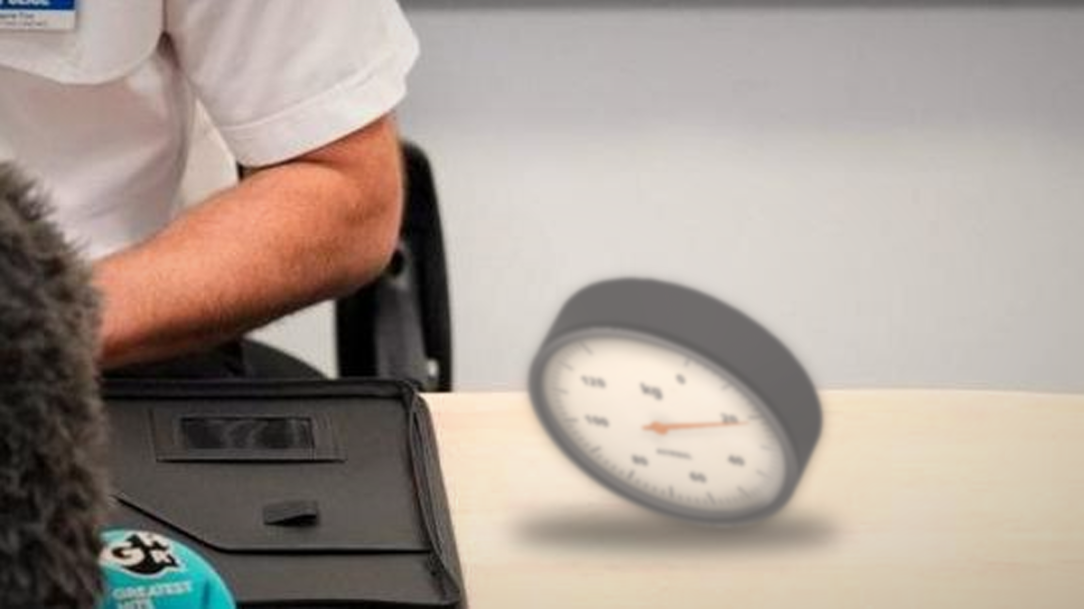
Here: 20 kg
